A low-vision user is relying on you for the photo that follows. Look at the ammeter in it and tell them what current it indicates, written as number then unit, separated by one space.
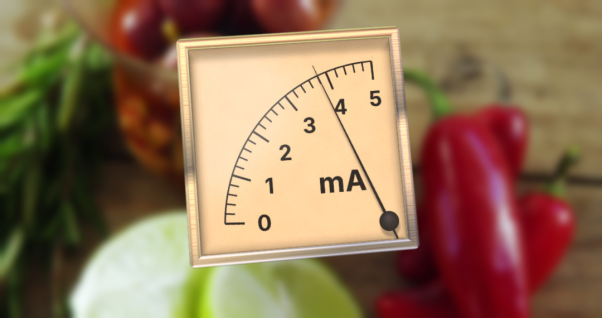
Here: 3.8 mA
